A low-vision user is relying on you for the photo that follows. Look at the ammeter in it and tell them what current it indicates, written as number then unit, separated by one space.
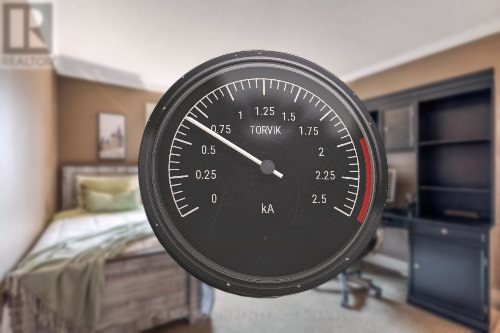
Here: 0.65 kA
